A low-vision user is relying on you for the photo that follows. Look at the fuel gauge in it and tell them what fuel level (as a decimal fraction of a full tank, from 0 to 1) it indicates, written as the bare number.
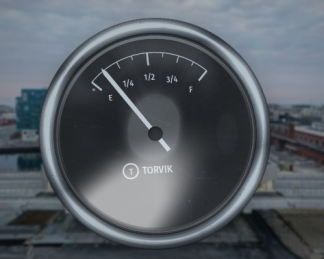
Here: 0.125
